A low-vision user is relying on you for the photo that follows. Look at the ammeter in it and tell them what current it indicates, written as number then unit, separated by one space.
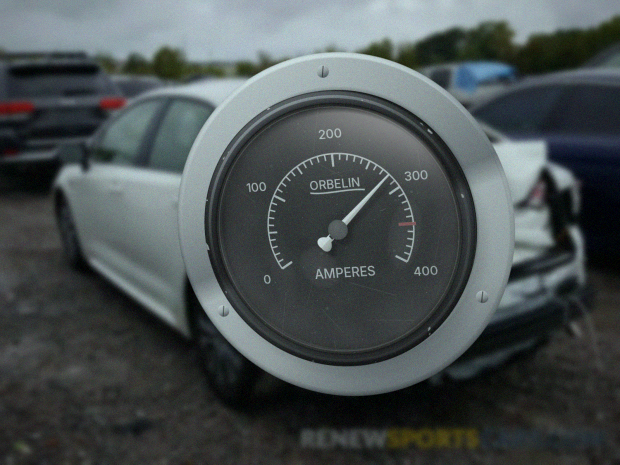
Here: 280 A
